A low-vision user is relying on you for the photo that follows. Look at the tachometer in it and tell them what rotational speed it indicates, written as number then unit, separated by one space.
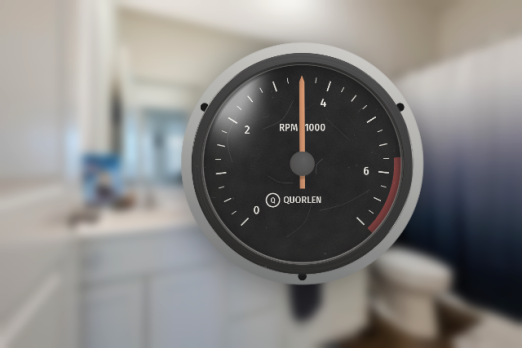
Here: 3500 rpm
